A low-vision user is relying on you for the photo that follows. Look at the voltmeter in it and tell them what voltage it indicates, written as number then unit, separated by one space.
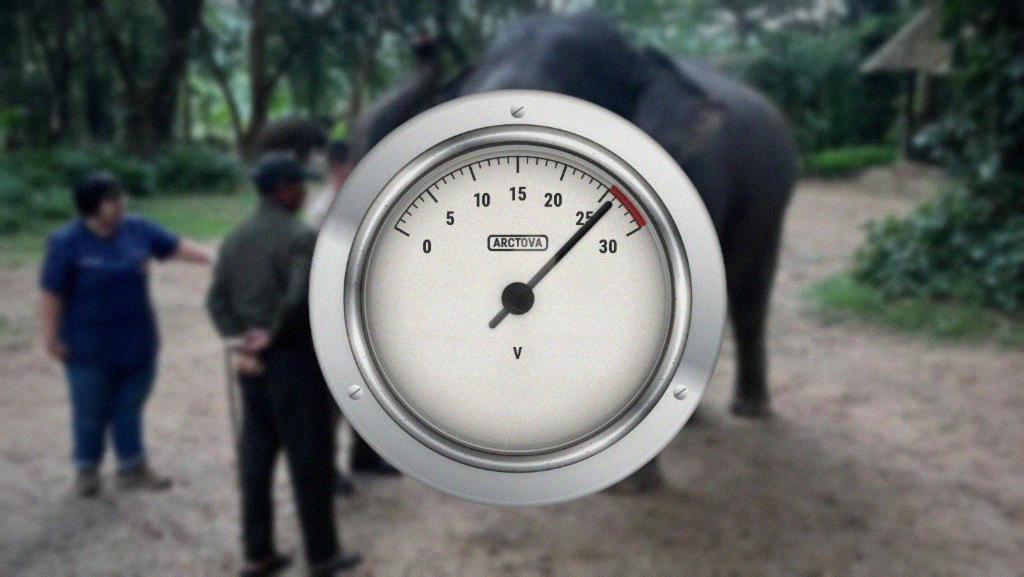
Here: 26 V
